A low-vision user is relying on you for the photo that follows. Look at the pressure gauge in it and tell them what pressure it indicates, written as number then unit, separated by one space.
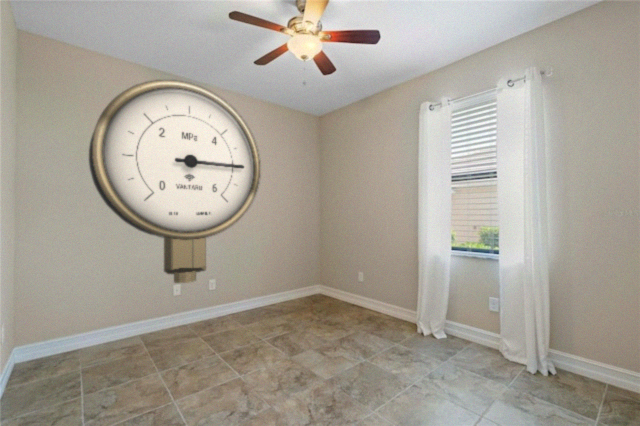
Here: 5 MPa
